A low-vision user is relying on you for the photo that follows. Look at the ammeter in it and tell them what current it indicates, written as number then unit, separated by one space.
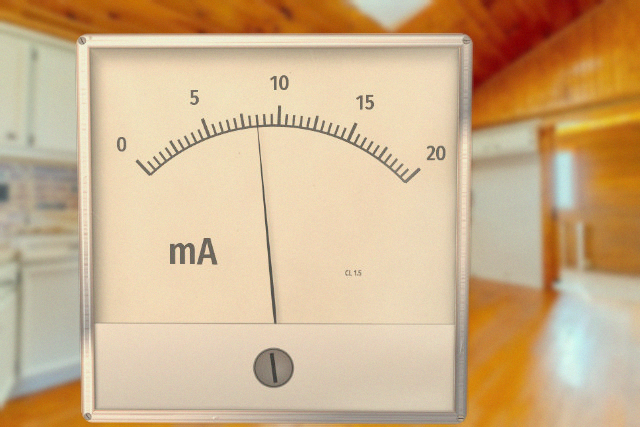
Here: 8.5 mA
